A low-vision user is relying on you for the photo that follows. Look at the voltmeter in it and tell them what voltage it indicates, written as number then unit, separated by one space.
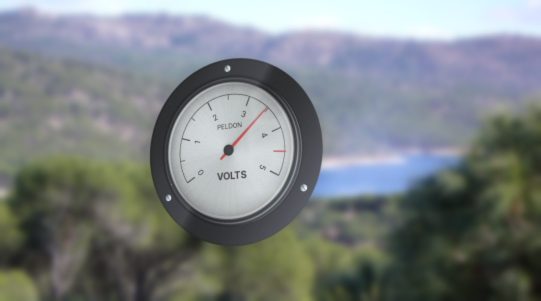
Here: 3.5 V
